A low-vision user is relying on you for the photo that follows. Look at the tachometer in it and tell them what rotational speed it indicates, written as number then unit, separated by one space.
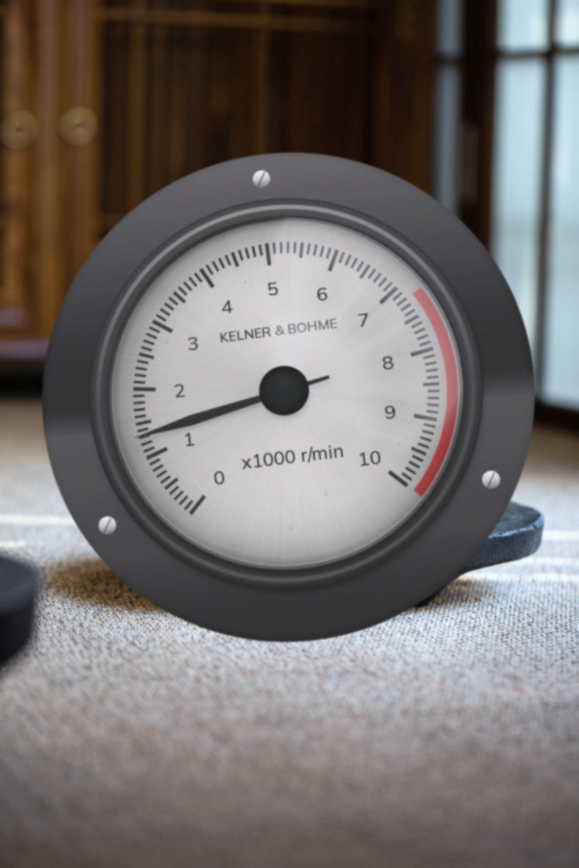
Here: 1300 rpm
